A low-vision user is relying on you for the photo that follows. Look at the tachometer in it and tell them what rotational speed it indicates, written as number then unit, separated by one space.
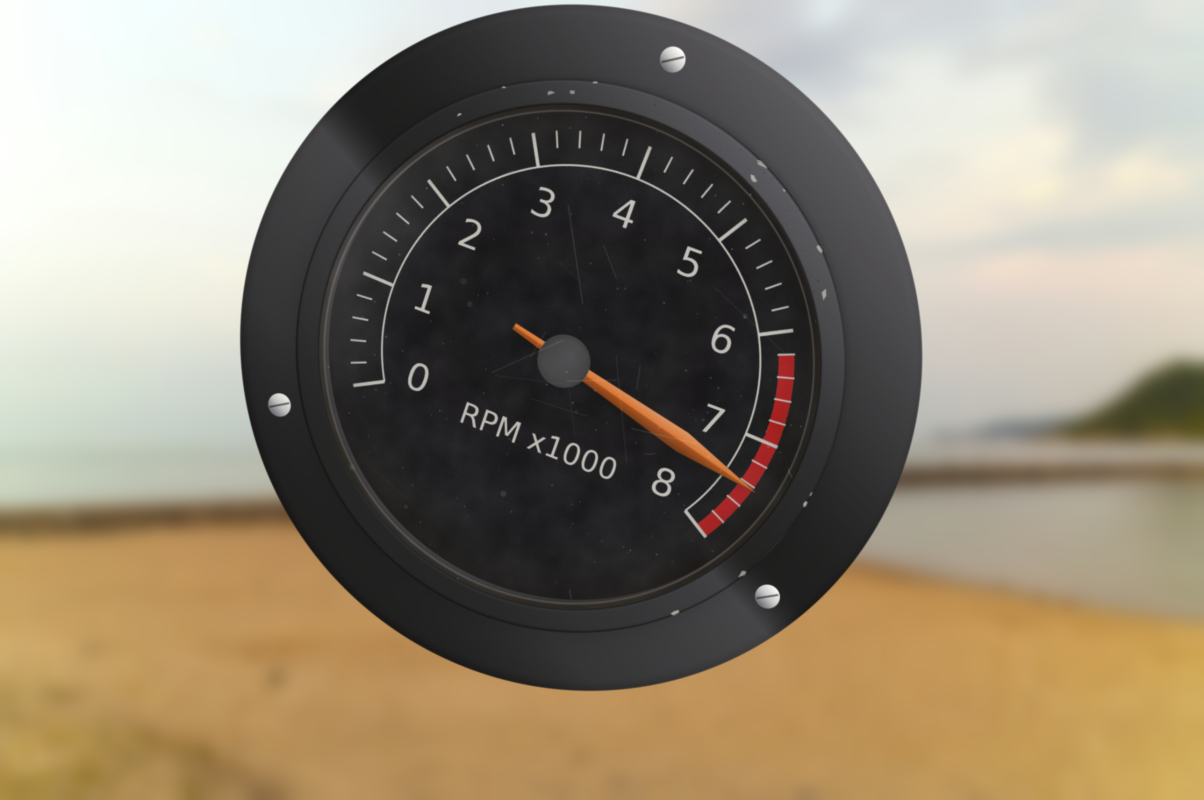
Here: 7400 rpm
